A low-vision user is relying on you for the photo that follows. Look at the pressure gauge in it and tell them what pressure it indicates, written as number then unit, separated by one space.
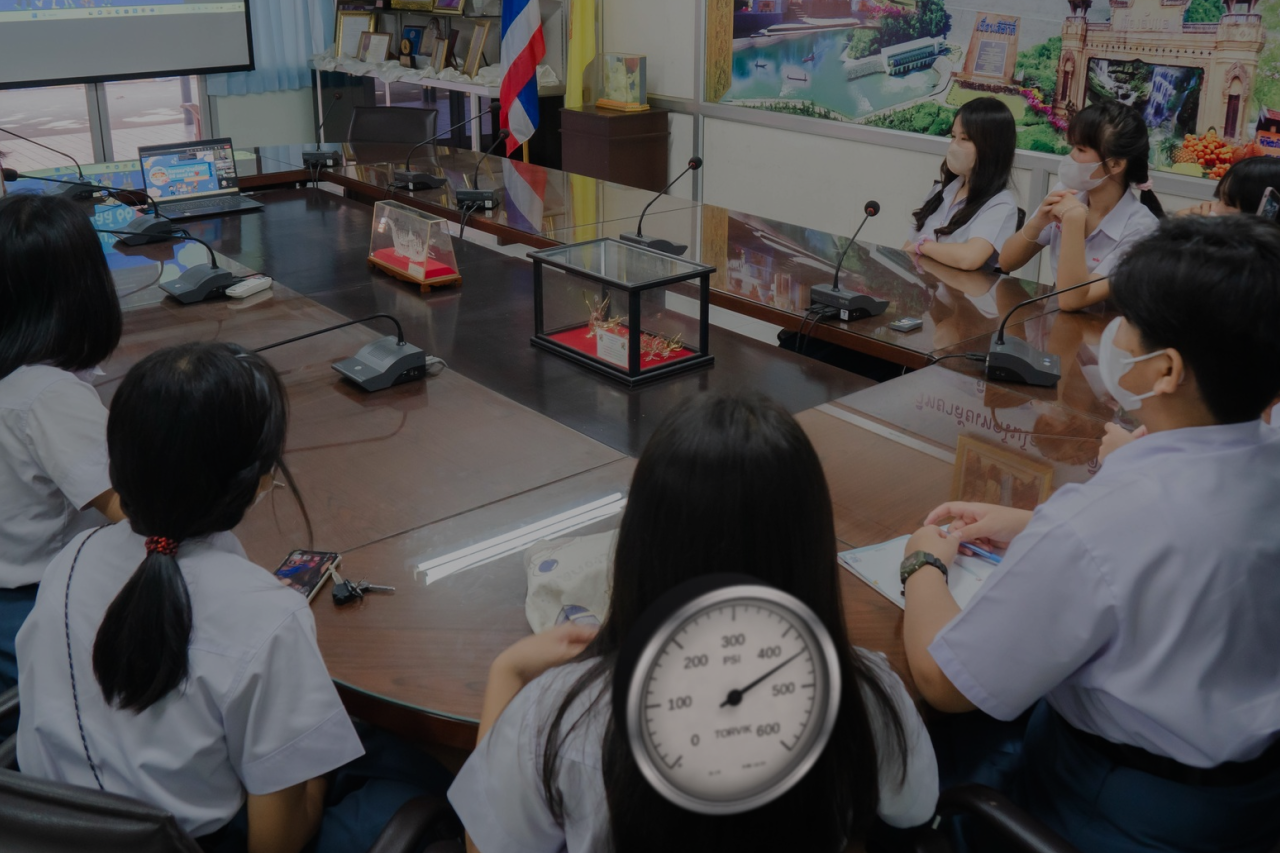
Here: 440 psi
